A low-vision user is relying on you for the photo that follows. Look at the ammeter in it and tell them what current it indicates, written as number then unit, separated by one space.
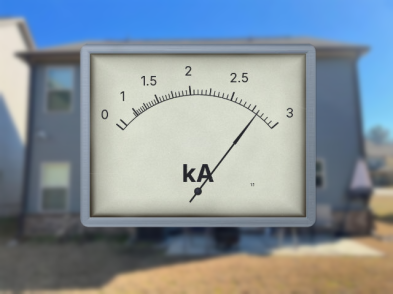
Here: 2.8 kA
